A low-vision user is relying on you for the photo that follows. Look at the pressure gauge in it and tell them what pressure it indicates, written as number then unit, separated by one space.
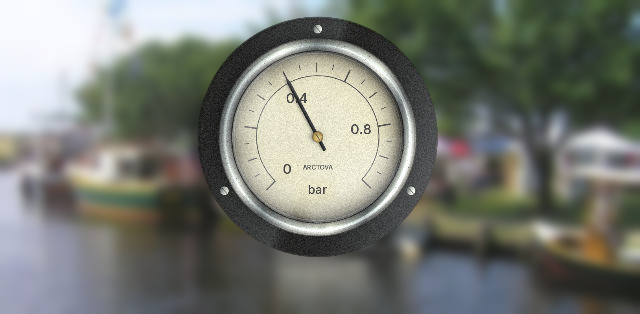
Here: 0.4 bar
